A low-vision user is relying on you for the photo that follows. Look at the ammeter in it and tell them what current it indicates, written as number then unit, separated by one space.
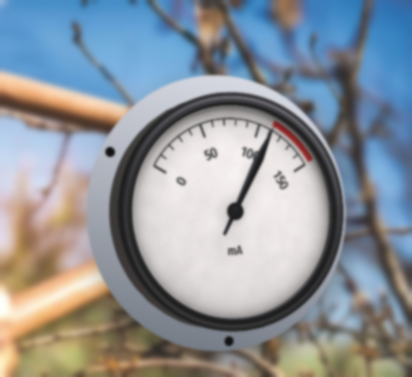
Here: 110 mA
